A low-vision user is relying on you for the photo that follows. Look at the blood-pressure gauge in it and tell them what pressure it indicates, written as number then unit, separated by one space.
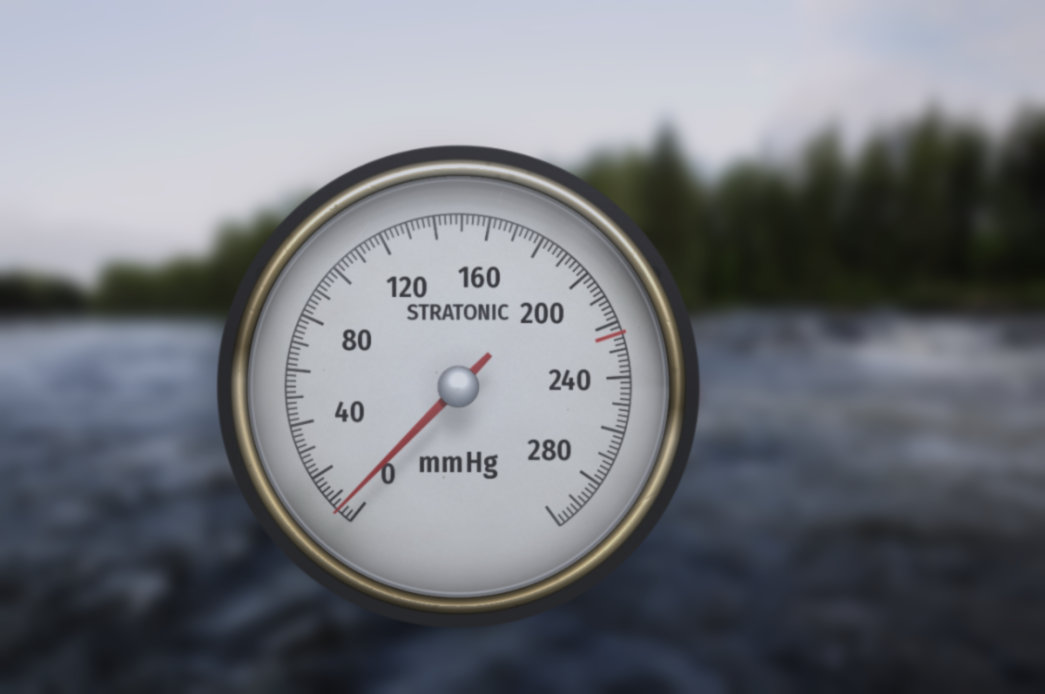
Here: 6 mmHg
